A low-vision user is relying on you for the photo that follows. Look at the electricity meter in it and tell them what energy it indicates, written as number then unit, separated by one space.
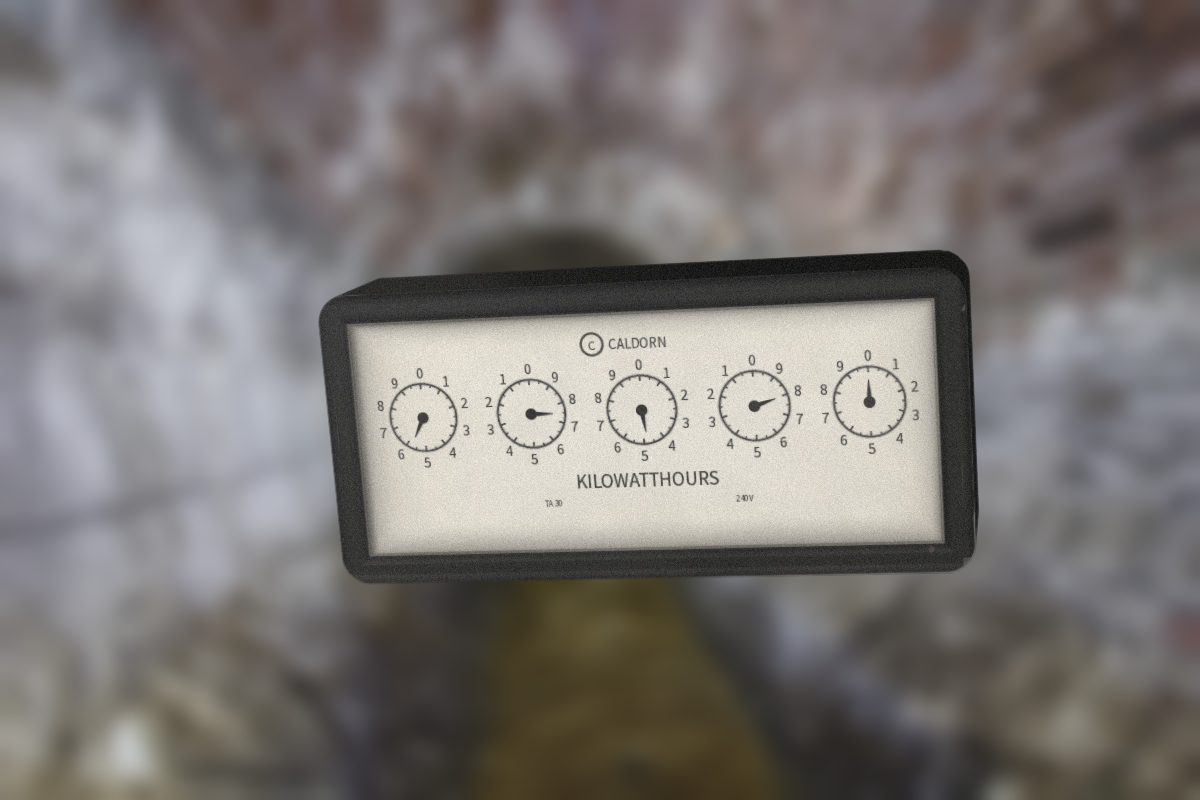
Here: 57480 kWh
